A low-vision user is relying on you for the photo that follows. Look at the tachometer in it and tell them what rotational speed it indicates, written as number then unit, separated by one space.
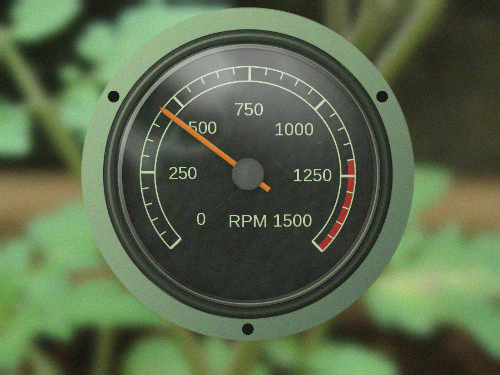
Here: 450 rpm
